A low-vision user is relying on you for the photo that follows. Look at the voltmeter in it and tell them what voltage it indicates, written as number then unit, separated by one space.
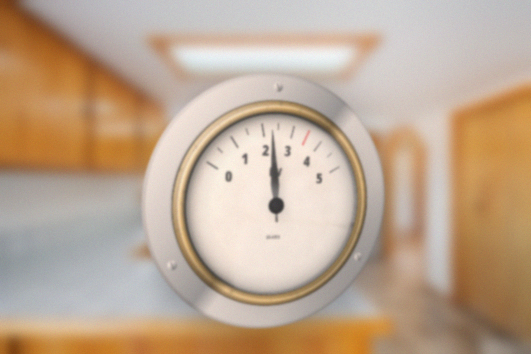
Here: 2.25 kV
